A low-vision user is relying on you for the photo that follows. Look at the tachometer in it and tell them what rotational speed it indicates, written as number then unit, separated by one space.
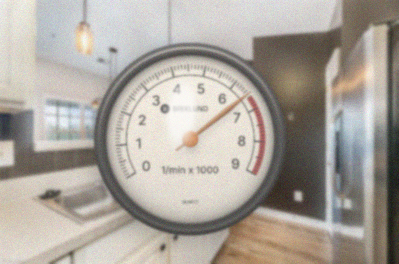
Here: 6500 rpm
